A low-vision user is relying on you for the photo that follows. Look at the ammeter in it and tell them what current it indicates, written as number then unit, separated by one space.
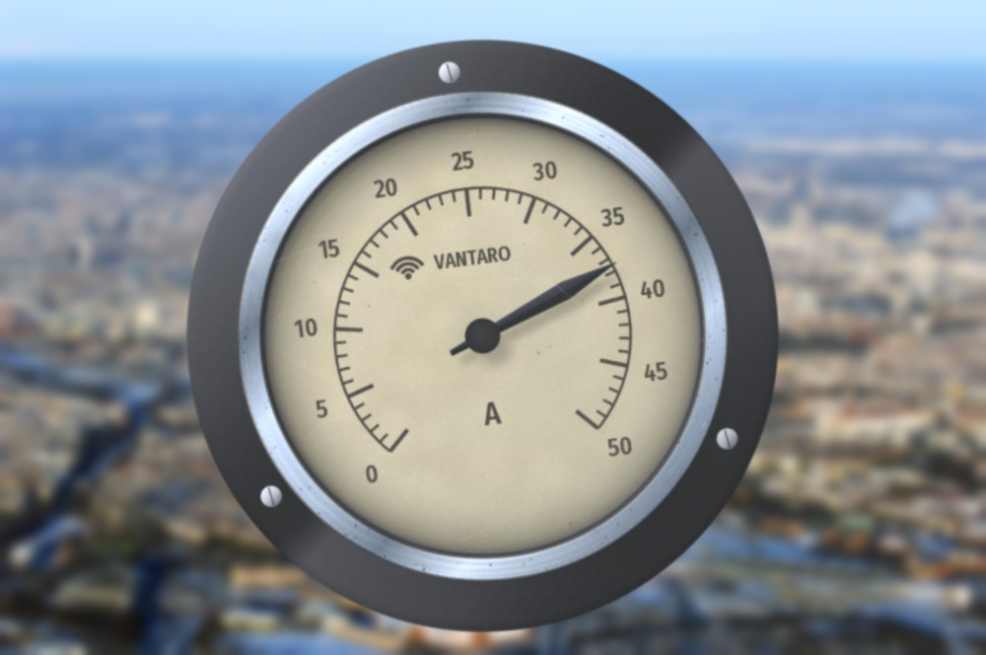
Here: 37.5 A
